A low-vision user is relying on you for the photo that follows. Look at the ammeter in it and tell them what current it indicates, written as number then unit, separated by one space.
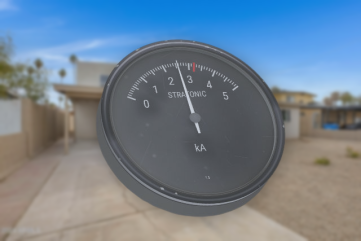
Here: 2.5 kA
